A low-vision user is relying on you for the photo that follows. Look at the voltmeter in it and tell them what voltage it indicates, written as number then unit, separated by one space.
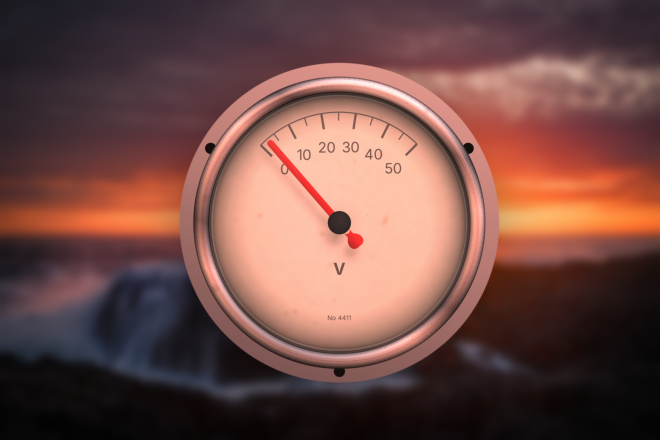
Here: 2.5 V
